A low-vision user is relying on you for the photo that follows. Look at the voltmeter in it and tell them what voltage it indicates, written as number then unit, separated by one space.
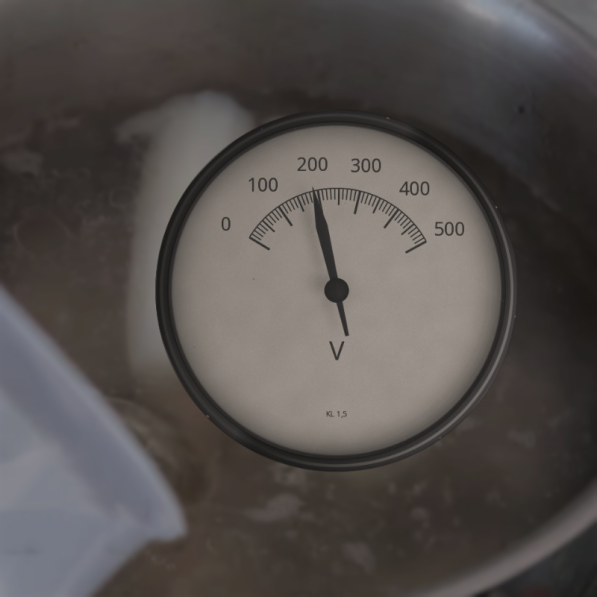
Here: 190 V
